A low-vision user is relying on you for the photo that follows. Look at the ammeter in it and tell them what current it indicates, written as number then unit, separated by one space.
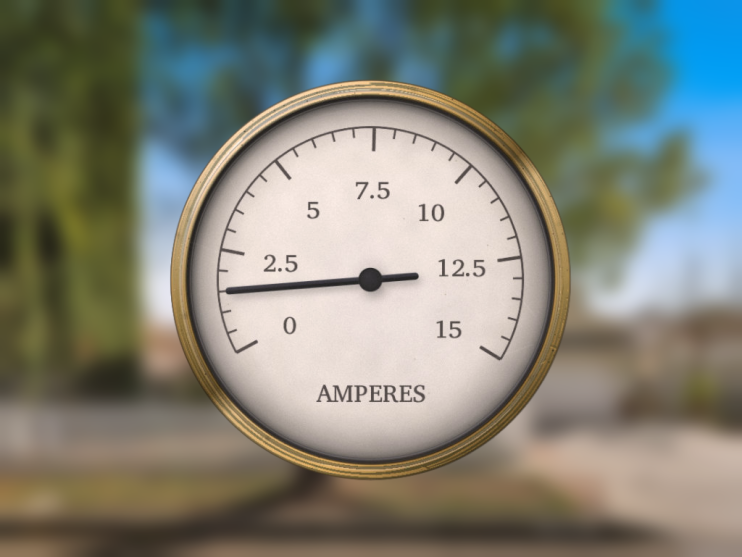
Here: 1.5 A
